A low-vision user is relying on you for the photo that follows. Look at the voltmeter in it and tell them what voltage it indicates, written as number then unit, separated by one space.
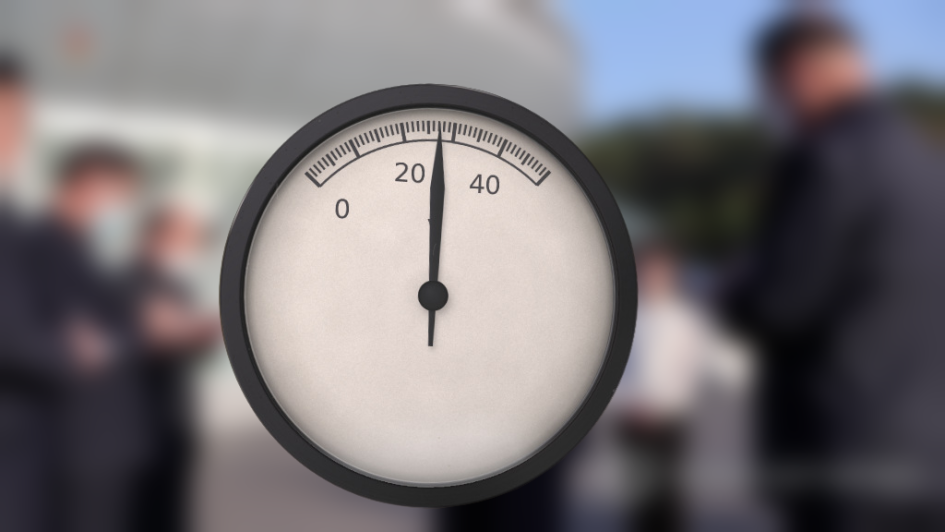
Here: 27 V
